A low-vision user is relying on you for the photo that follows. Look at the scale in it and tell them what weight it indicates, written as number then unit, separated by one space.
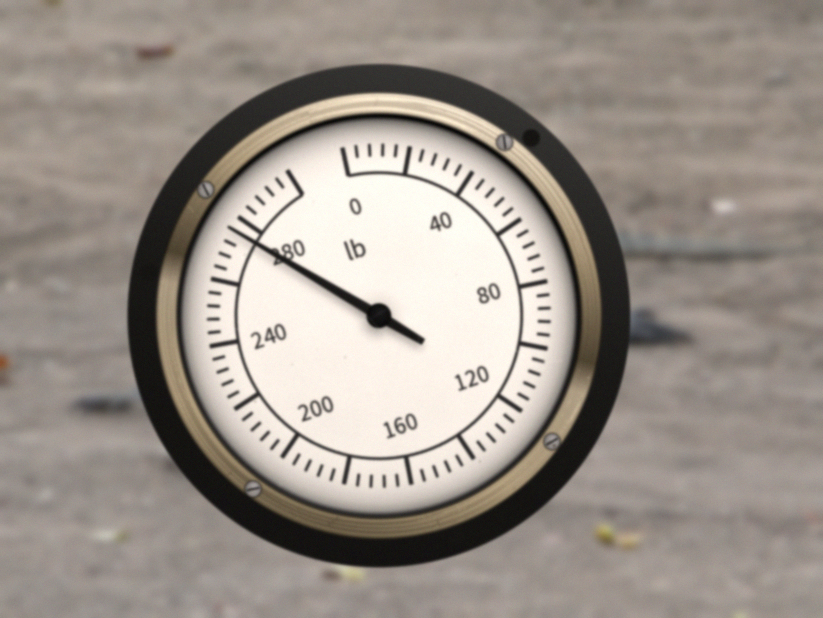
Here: 276 lb
